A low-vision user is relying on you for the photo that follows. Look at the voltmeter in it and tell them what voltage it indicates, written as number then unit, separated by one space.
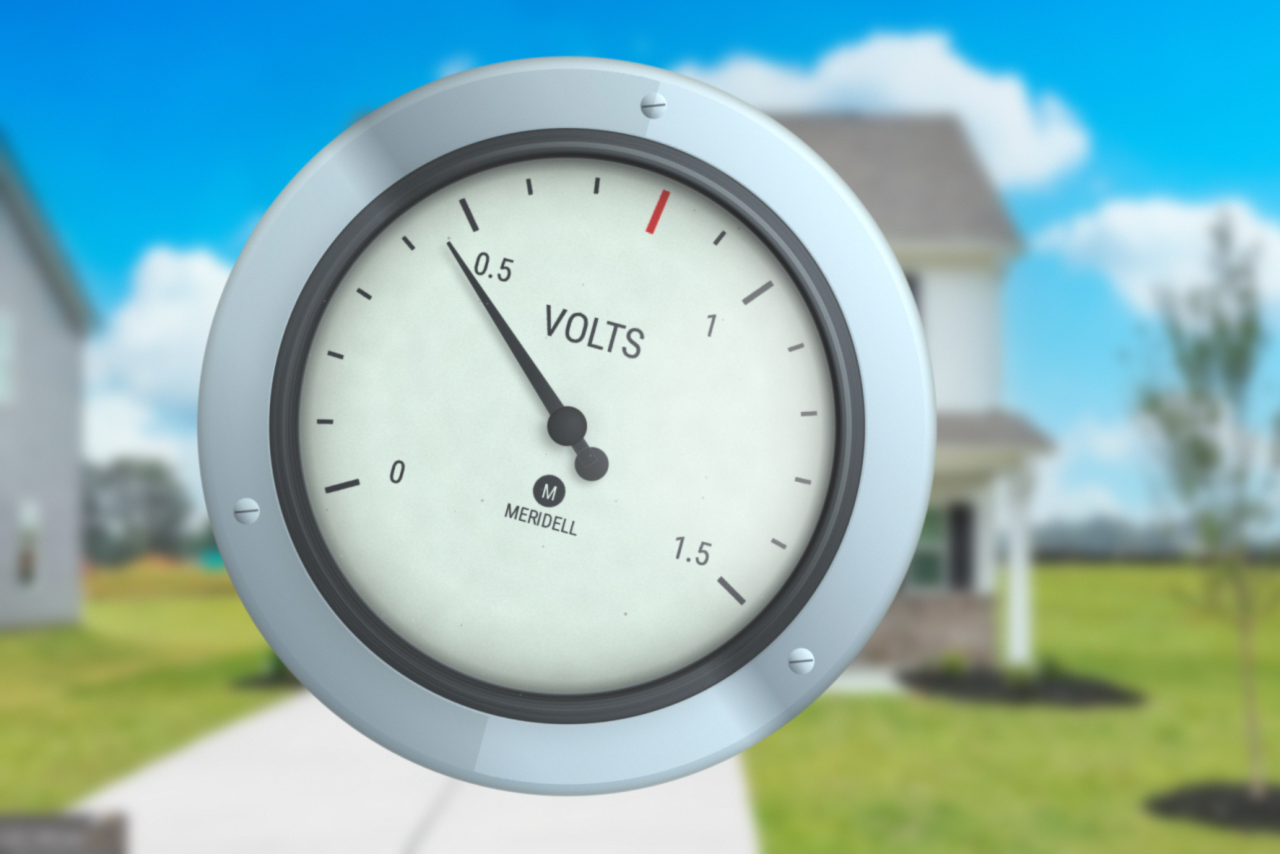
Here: 0.45 V
